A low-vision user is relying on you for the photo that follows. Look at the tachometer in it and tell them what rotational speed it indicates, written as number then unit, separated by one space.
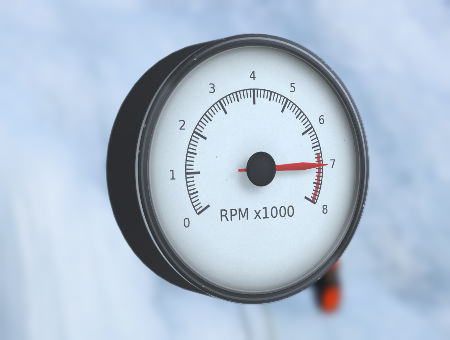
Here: 7000 rpm
